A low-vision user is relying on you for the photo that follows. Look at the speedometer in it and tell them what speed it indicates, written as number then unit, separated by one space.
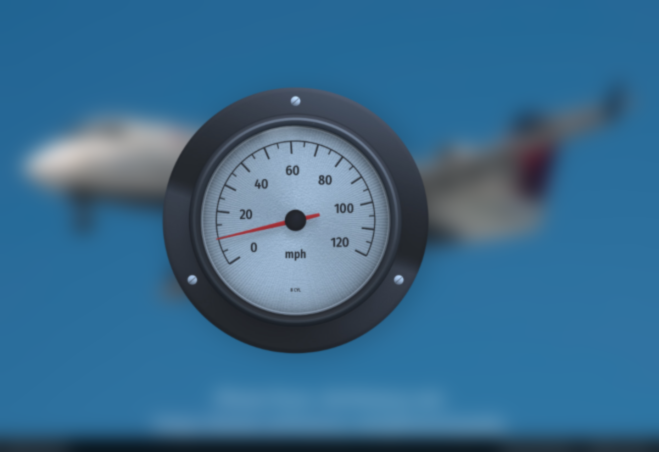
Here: 10 mph
